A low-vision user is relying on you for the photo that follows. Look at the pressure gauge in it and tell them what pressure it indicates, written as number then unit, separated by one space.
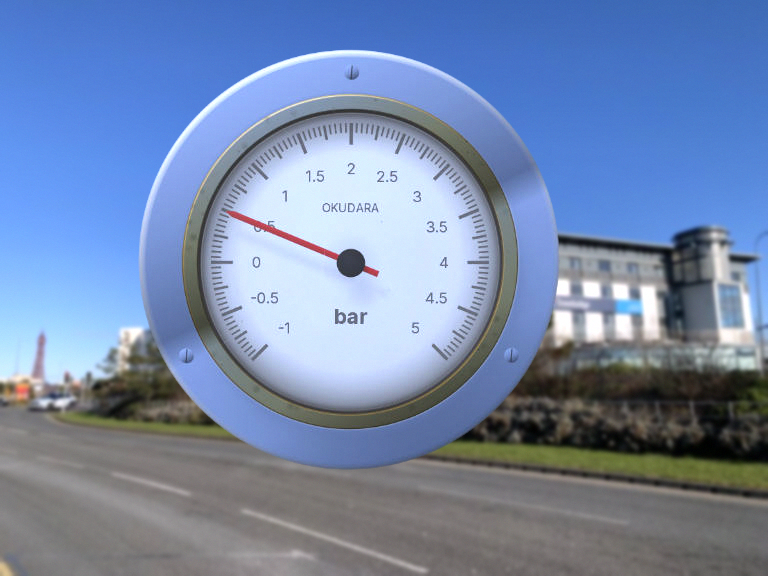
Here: 0.5 bar
